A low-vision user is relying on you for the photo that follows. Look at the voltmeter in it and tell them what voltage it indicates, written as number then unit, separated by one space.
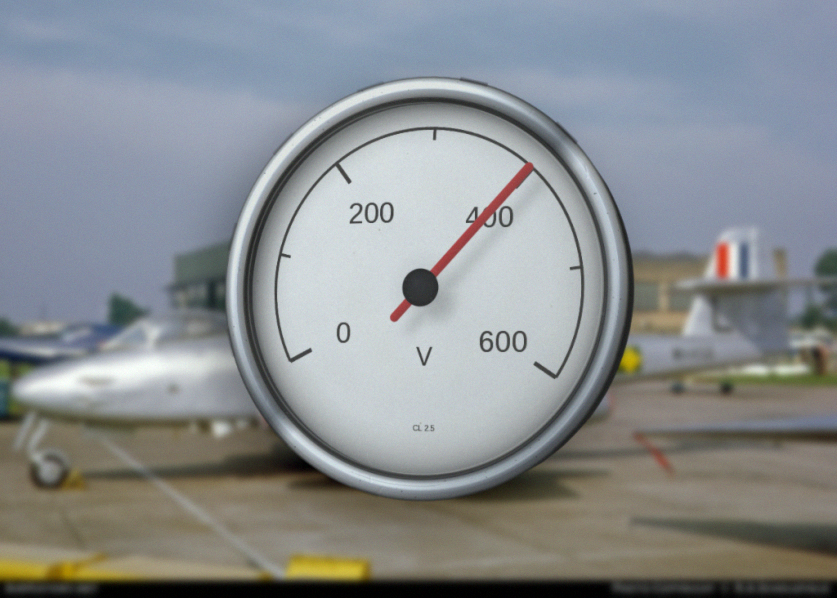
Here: 400 V
